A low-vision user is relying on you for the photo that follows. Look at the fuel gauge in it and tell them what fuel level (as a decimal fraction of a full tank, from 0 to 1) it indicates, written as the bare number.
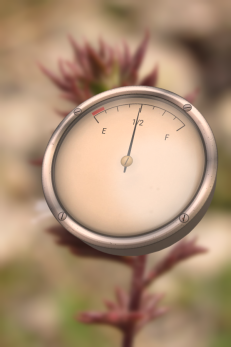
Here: 0.5
